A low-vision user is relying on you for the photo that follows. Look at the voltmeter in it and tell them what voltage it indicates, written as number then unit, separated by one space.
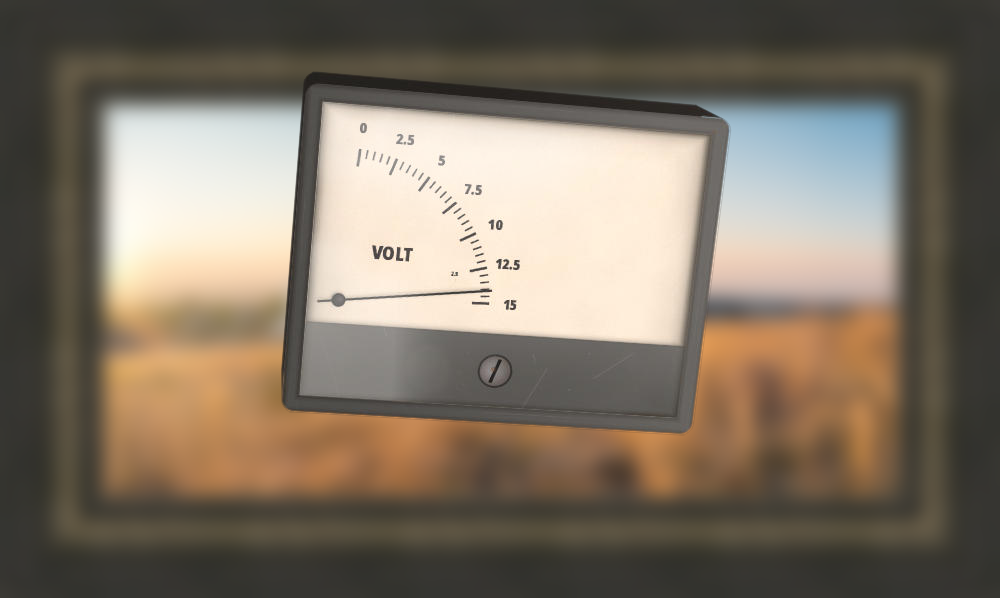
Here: 14 V
